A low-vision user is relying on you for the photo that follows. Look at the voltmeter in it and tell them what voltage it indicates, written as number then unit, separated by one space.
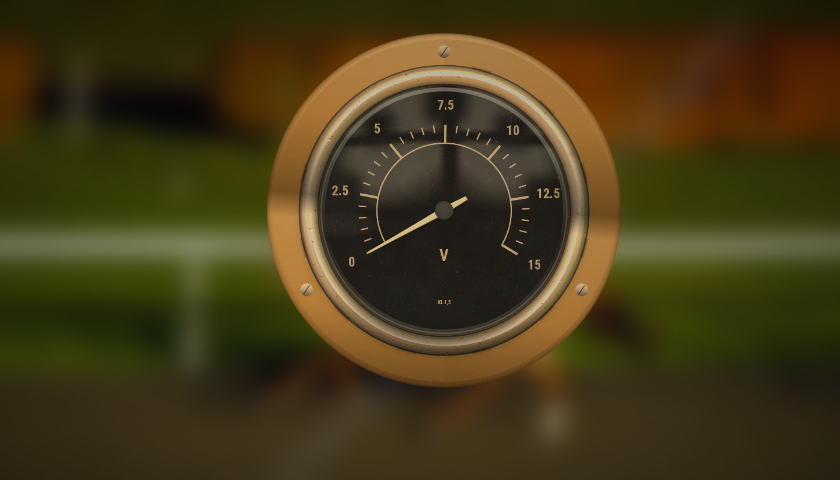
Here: 0 V
